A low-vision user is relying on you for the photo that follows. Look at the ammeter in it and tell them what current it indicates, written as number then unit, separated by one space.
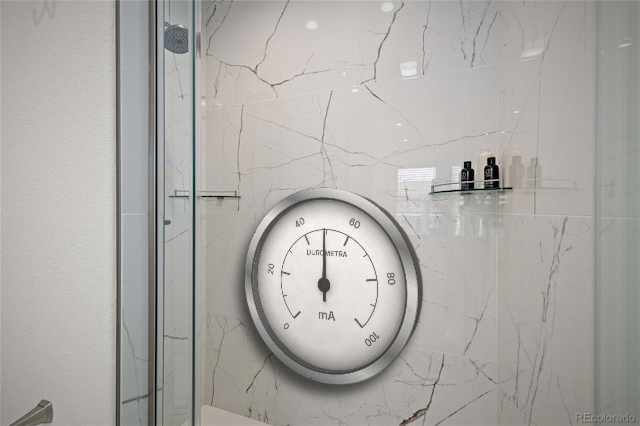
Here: 50 mA
